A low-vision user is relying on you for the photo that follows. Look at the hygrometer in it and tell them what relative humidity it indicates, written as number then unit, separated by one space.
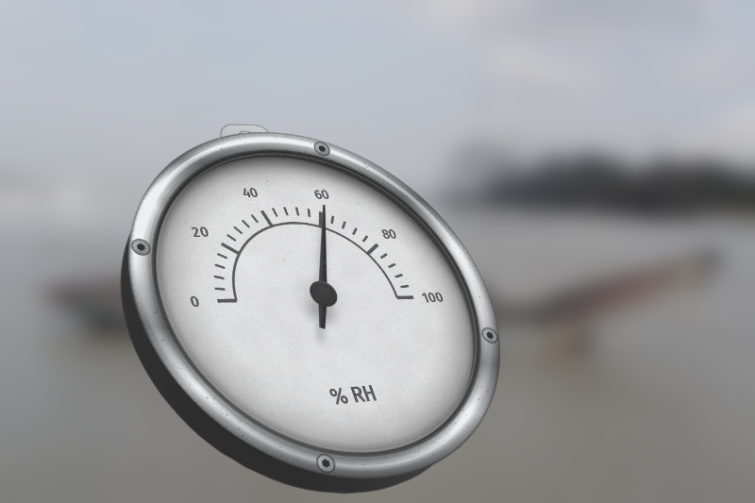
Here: 60 %
